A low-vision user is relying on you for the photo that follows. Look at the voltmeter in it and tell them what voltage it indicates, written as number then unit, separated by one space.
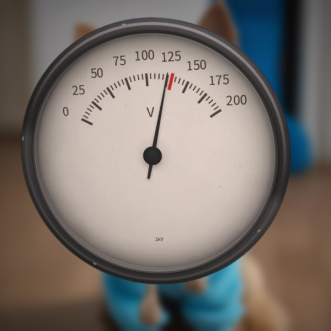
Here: 125 V
